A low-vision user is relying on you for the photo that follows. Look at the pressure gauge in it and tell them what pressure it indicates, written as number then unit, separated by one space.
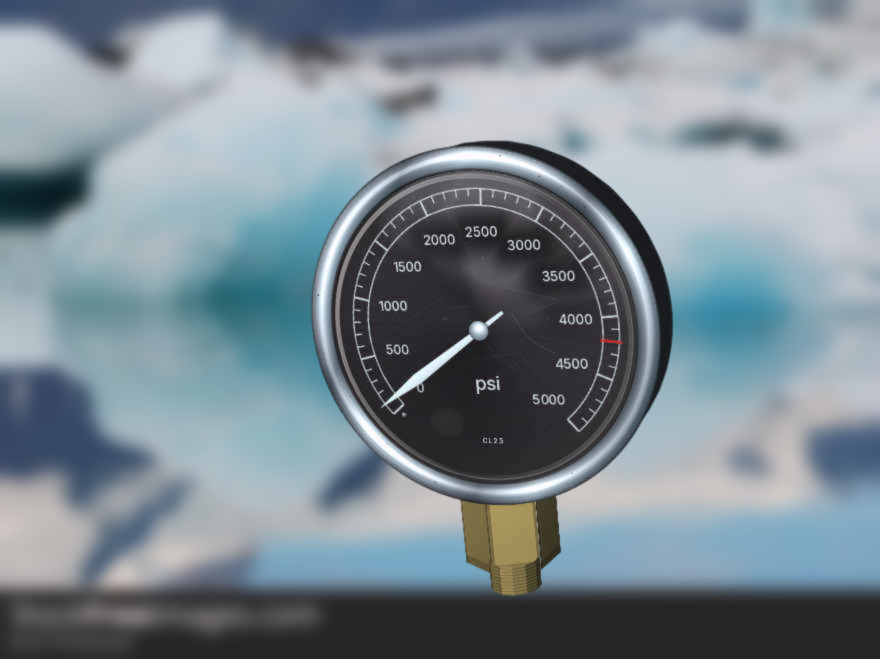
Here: 100 psi
